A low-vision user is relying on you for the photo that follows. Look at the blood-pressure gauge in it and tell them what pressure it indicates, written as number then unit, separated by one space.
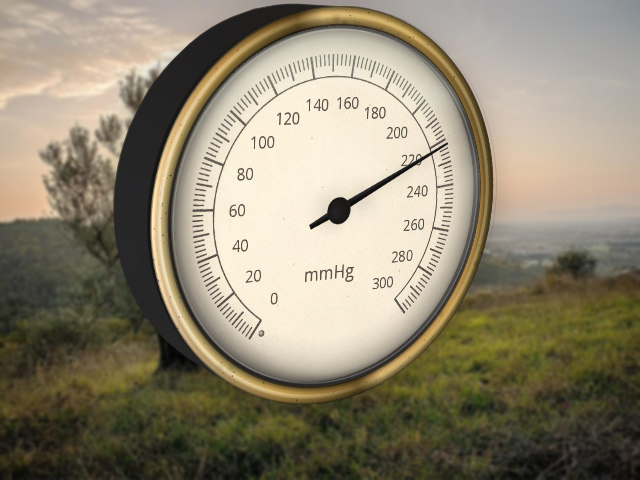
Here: 220 mmHg
